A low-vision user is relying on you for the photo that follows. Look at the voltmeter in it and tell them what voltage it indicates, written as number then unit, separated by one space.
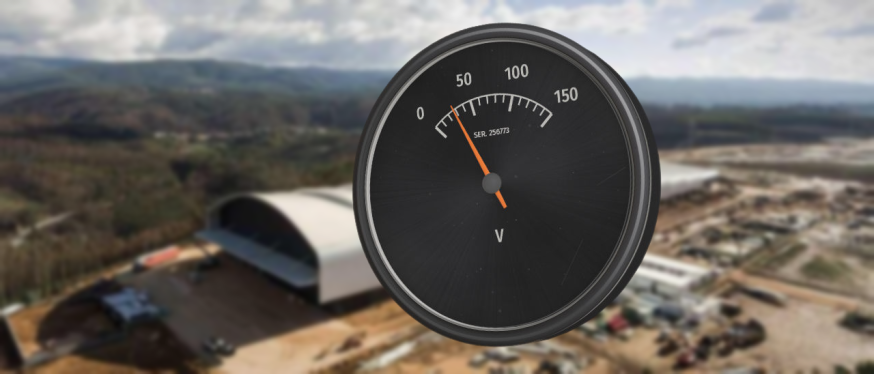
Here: 30 V
